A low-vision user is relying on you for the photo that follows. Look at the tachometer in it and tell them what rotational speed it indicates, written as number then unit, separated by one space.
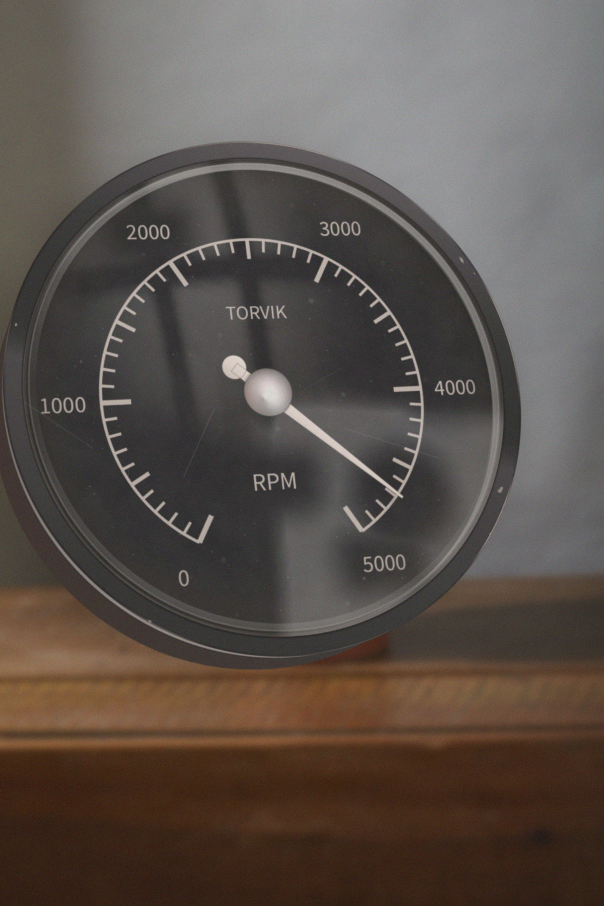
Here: 4700 rpm
